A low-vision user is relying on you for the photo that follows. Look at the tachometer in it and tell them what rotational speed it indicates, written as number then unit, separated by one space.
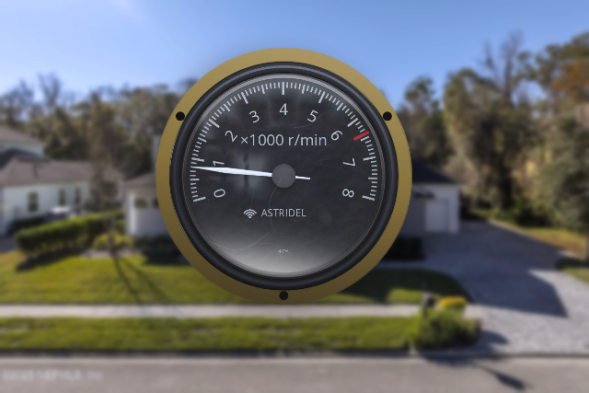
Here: 800 rpm
